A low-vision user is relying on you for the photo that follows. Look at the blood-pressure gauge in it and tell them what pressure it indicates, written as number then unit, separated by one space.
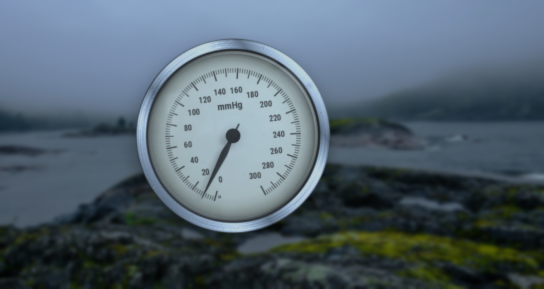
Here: 10 mmHg
